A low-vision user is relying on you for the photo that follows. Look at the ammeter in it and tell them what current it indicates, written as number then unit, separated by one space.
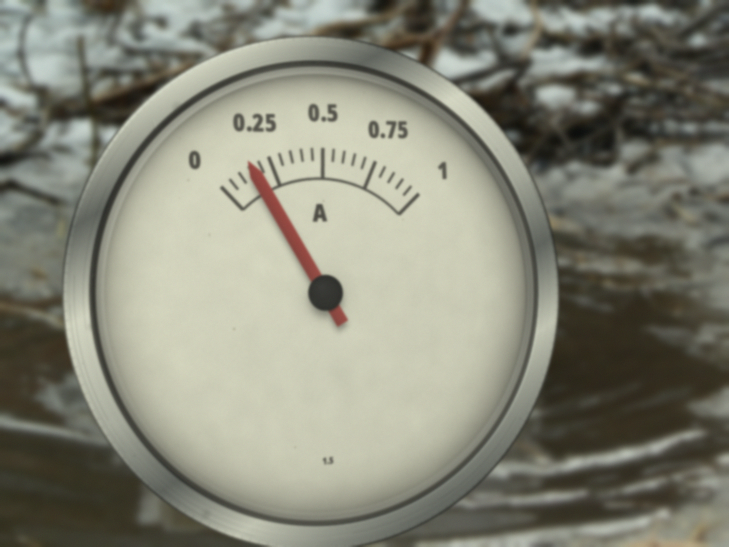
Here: 0.15 A
